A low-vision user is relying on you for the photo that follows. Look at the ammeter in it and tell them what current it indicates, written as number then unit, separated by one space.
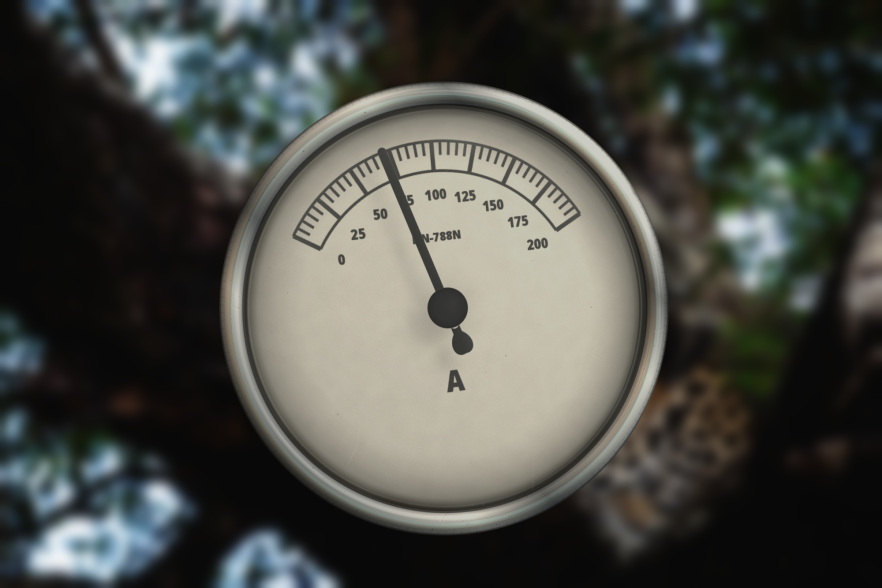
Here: 70 A
